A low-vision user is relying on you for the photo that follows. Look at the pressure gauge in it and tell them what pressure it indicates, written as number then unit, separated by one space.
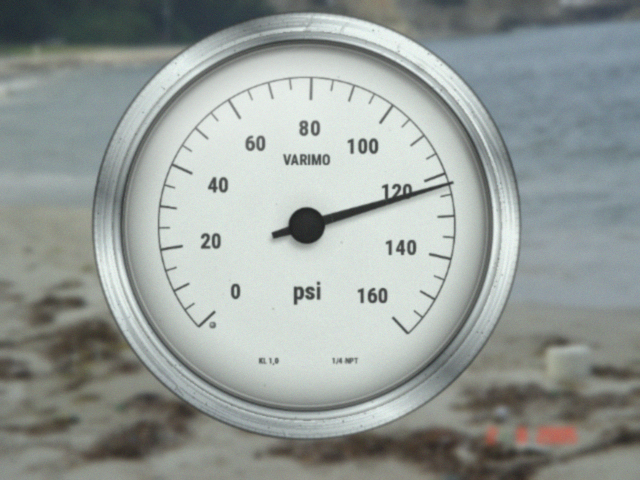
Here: 122.5 psi
